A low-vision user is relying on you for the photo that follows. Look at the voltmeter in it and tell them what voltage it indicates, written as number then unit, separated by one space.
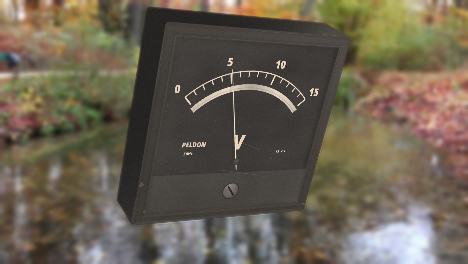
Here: 5 V
